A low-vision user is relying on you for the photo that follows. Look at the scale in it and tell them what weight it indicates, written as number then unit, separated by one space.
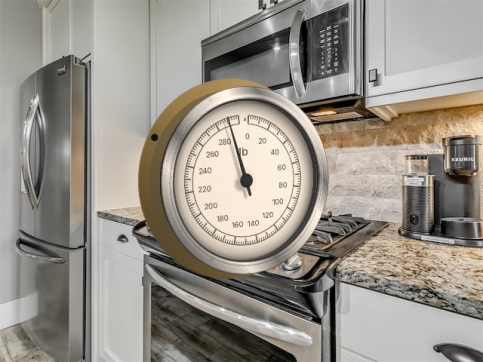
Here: 290 lb
